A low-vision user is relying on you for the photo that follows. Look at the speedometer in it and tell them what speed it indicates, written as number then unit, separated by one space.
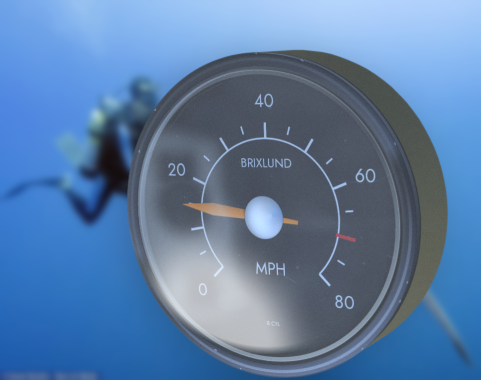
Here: 15 mph
